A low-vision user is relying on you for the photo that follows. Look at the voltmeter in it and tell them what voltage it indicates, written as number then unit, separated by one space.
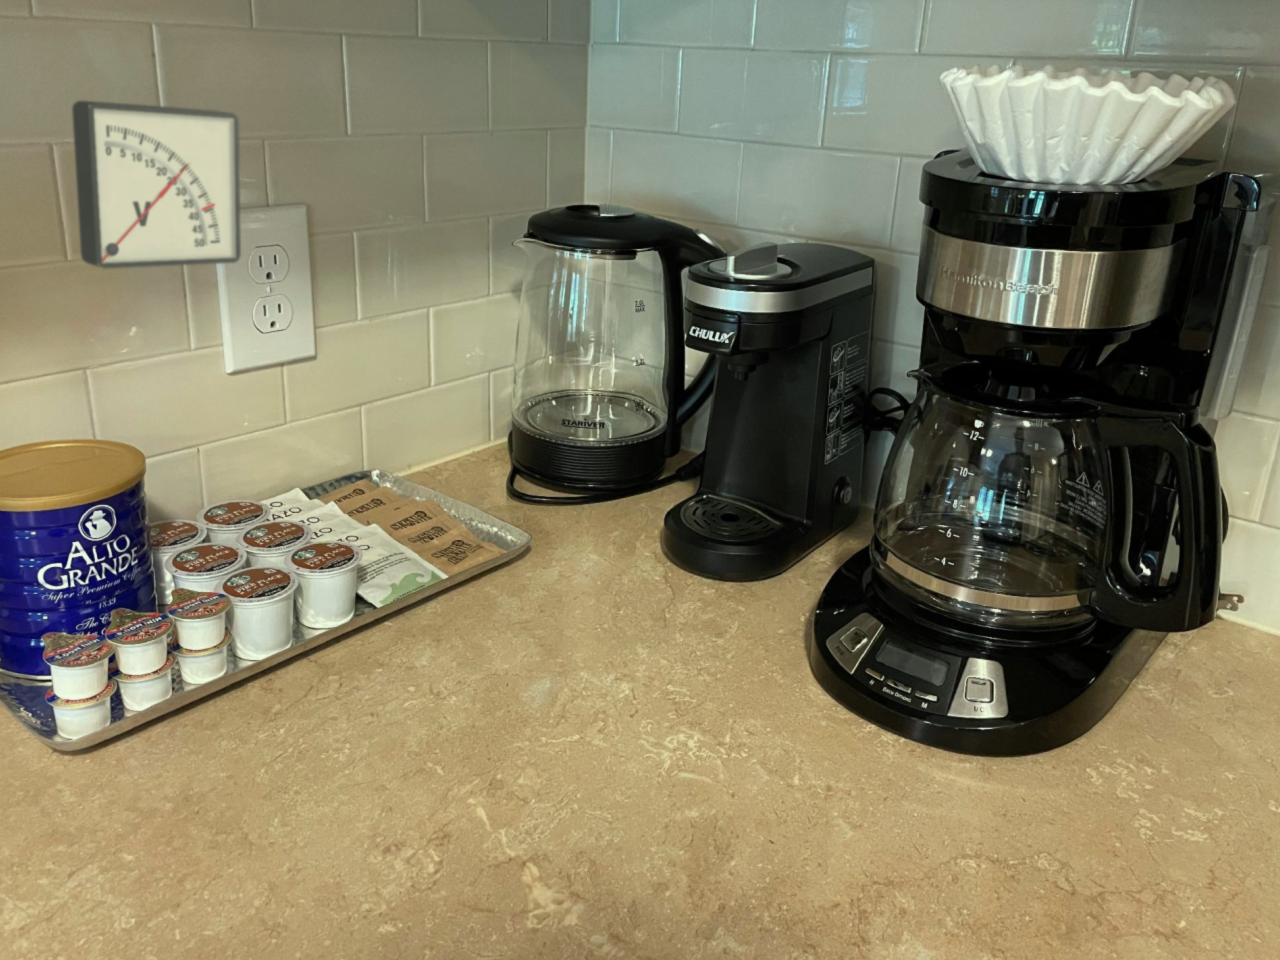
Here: 25 V
